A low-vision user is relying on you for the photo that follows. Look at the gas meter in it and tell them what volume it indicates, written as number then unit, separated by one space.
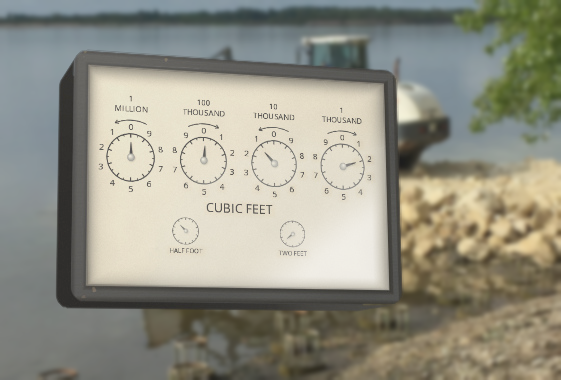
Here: 1200 ft³
